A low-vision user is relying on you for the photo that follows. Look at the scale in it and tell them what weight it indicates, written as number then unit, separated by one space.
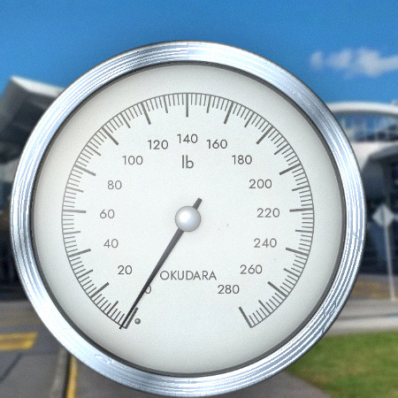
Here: 2 lb
